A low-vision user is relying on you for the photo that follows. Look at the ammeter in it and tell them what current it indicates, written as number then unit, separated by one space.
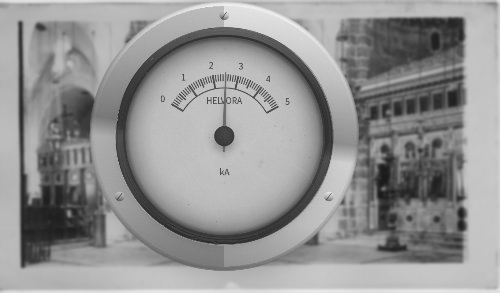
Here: 2.5 kA
